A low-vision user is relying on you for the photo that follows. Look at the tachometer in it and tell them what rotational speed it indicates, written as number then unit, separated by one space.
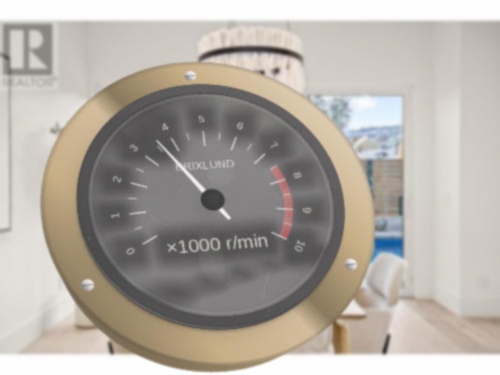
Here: 3500 rpm
